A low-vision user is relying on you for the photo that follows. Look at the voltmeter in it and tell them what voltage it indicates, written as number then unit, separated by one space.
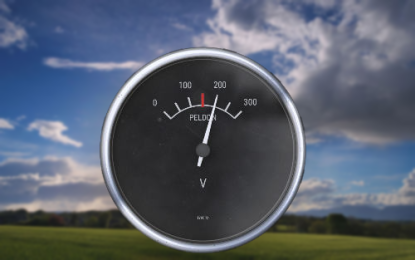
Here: 200 V
